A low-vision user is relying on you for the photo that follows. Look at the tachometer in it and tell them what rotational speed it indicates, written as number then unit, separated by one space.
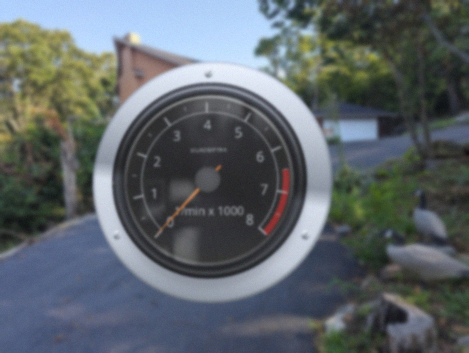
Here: 0 rpm
